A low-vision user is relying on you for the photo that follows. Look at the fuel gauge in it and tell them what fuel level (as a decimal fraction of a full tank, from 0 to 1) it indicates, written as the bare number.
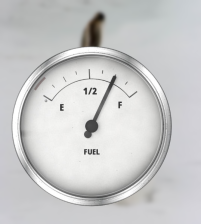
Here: 0.75
